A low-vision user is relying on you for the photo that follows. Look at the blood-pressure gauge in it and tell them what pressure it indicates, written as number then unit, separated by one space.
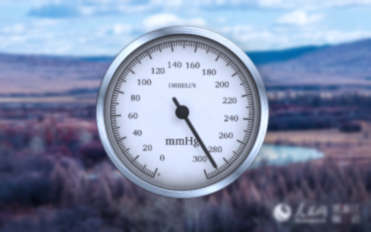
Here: 290 mmHg
